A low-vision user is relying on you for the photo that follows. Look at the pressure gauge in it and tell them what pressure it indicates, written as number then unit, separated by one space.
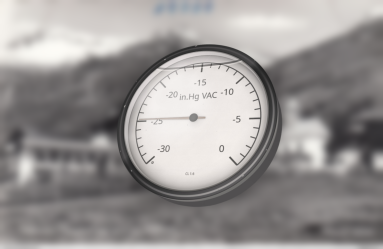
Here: -25 inHg
